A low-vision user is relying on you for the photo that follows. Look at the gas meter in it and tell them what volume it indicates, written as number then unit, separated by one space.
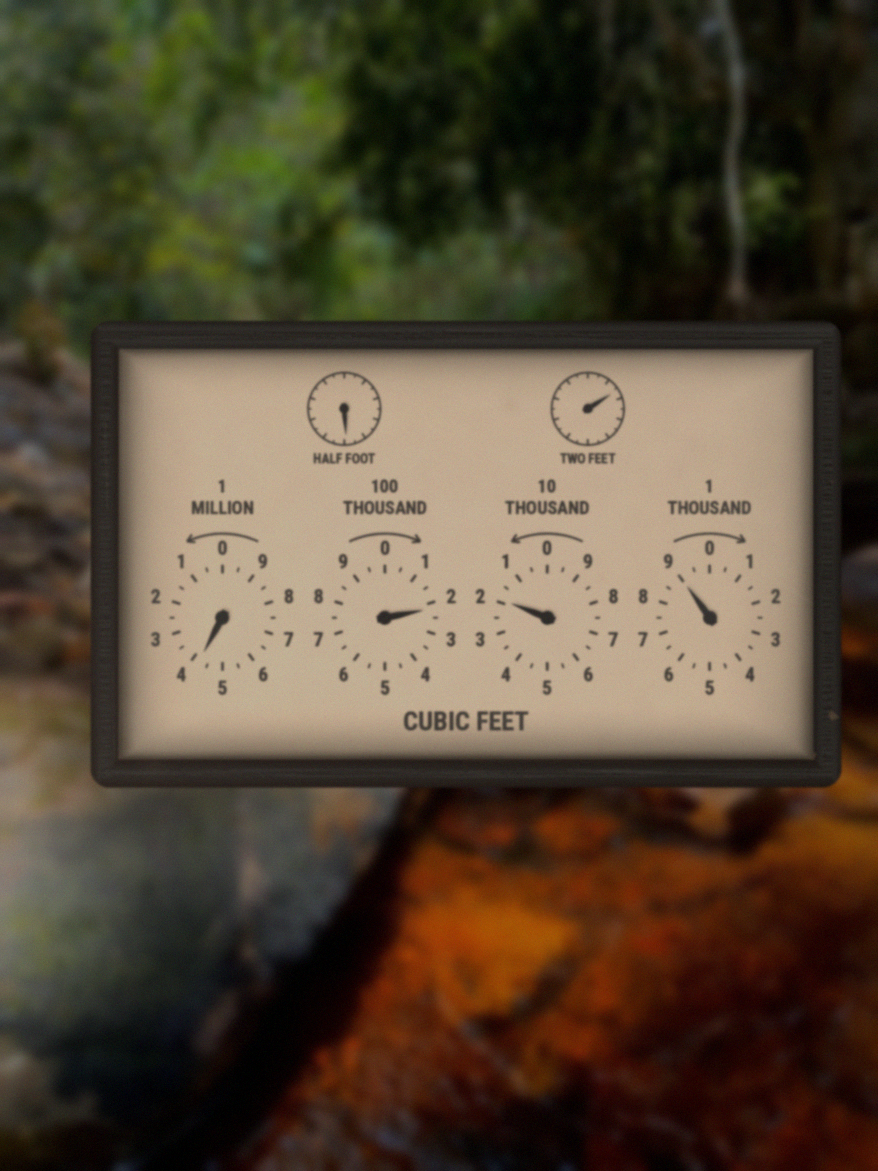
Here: 421900 ft³
